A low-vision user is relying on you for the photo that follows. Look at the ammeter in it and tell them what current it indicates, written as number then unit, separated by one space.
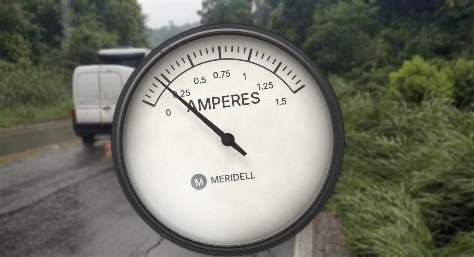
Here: 0.2 A
